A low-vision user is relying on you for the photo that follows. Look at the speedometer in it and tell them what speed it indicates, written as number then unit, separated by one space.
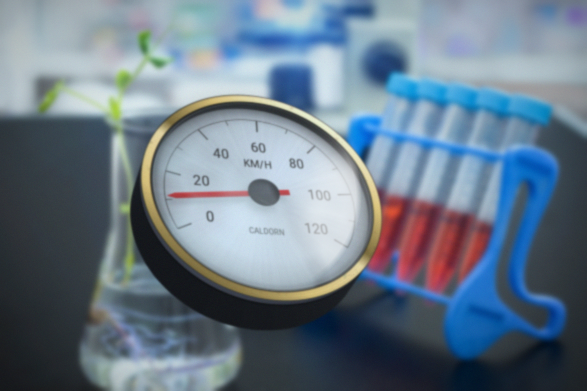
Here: 10 km/h
